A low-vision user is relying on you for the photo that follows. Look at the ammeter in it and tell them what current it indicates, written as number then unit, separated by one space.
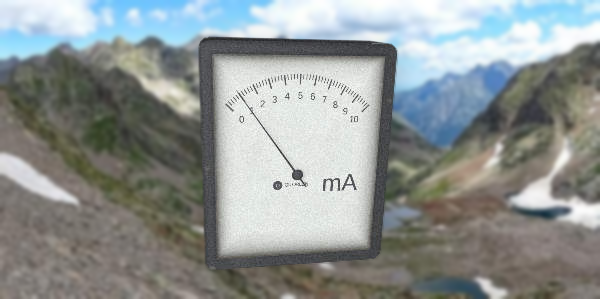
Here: 1 mA
